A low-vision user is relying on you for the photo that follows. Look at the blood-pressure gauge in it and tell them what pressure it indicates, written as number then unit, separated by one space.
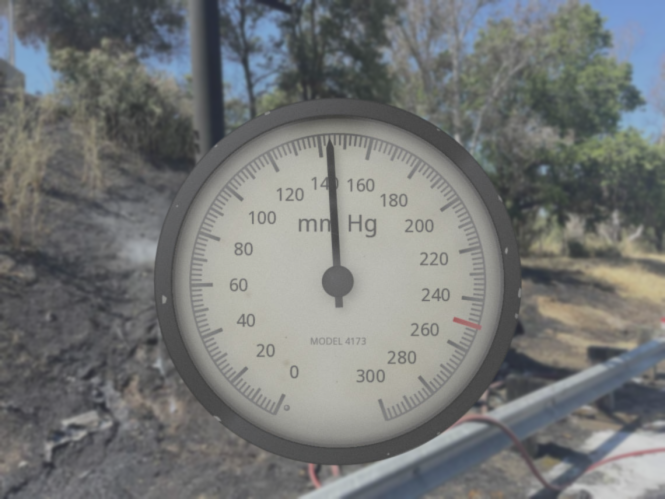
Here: 144 mmHg
